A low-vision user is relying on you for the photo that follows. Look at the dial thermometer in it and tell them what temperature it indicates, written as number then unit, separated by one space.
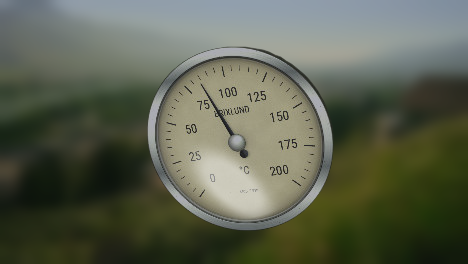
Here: 85 °C
